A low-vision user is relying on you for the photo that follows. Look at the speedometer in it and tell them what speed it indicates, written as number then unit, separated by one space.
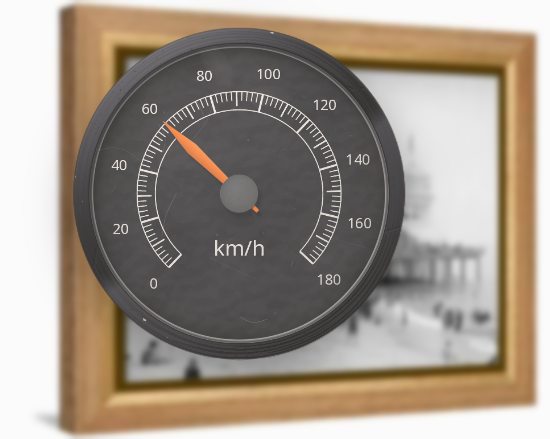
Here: 60 km/h
